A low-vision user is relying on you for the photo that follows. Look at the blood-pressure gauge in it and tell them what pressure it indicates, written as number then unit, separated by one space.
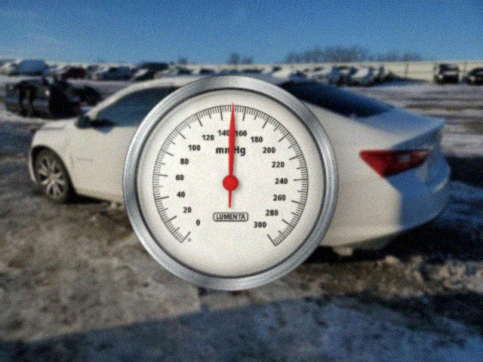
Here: 150 mmHg
